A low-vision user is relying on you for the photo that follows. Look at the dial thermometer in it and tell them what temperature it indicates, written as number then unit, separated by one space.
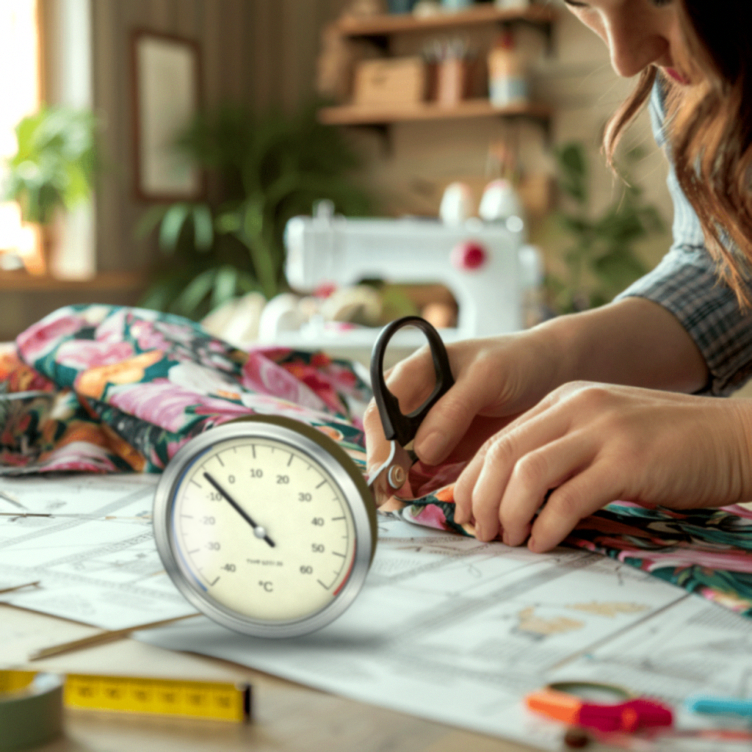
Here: -5 °C
